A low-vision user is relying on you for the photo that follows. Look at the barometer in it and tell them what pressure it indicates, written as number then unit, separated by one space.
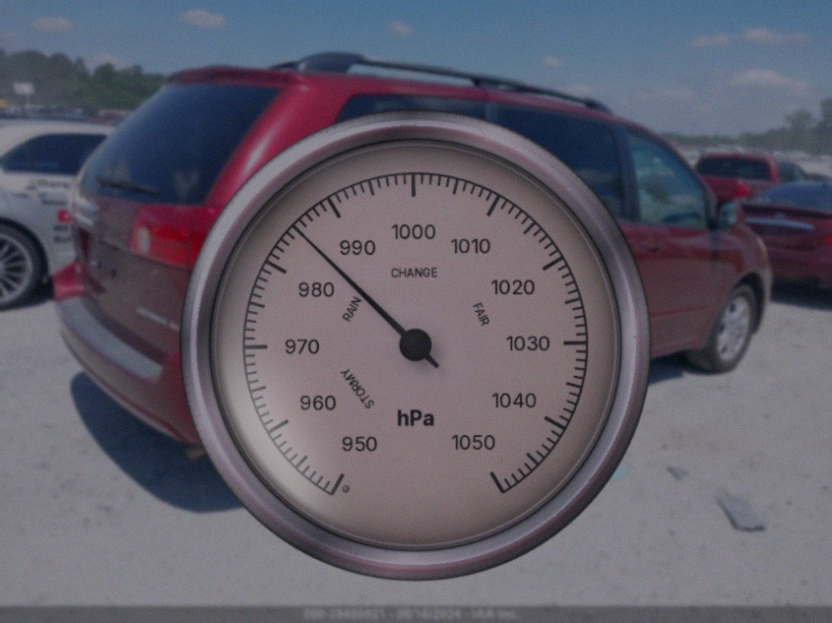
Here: 985 hPa
